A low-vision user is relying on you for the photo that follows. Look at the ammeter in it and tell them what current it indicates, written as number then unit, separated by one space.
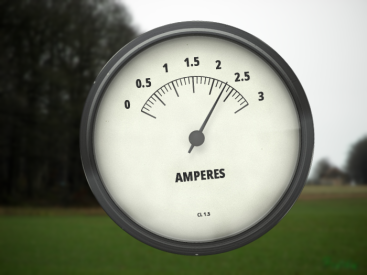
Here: 2.3 A
